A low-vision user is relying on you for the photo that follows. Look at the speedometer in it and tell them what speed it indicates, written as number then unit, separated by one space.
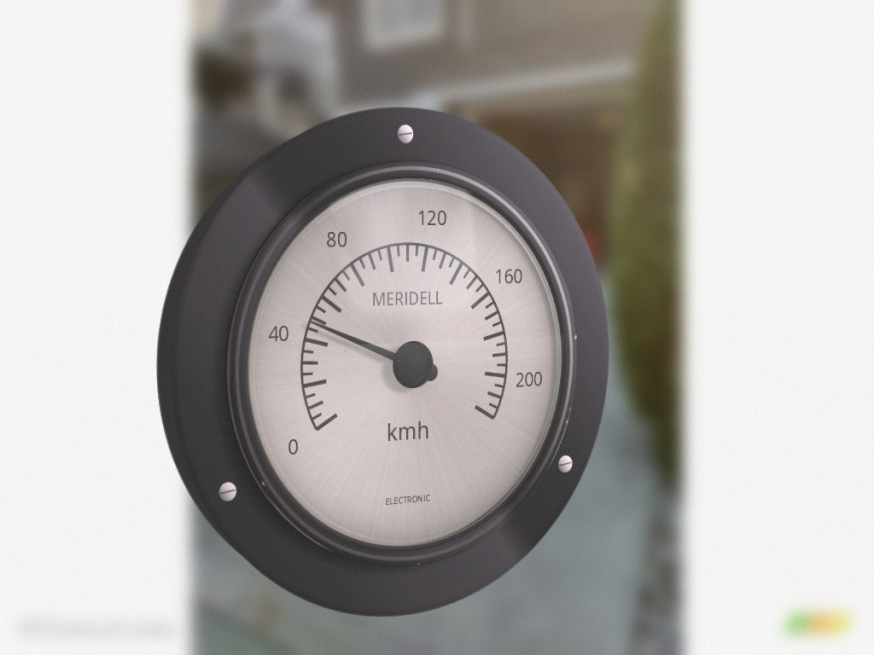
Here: 47.5 km/h
